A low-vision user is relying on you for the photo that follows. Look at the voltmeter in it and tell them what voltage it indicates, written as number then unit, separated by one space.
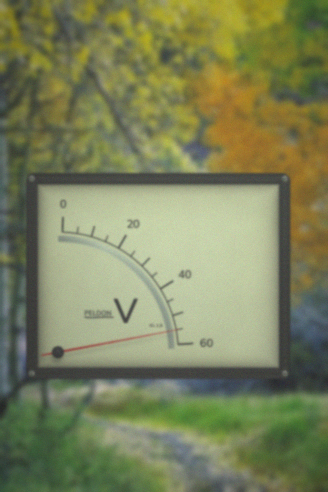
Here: 55 V
